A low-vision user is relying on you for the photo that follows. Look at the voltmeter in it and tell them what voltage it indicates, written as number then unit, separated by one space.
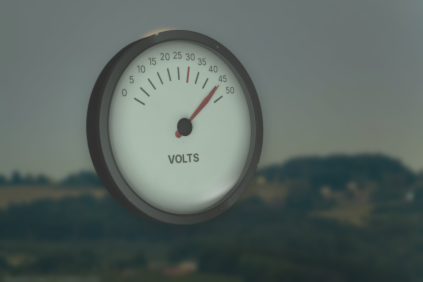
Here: 45 V
